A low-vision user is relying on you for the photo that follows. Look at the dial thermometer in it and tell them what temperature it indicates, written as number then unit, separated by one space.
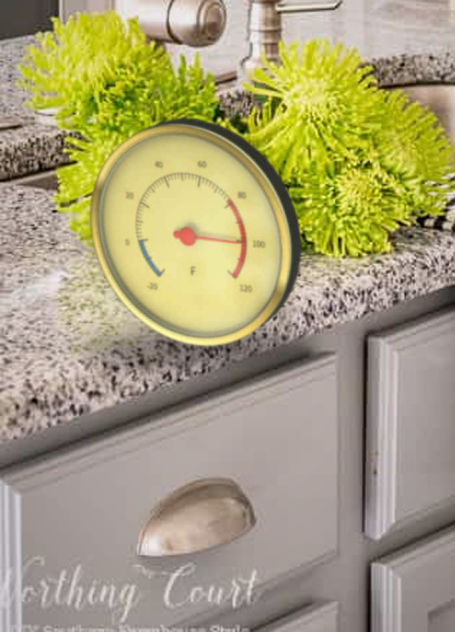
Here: 100 °F
